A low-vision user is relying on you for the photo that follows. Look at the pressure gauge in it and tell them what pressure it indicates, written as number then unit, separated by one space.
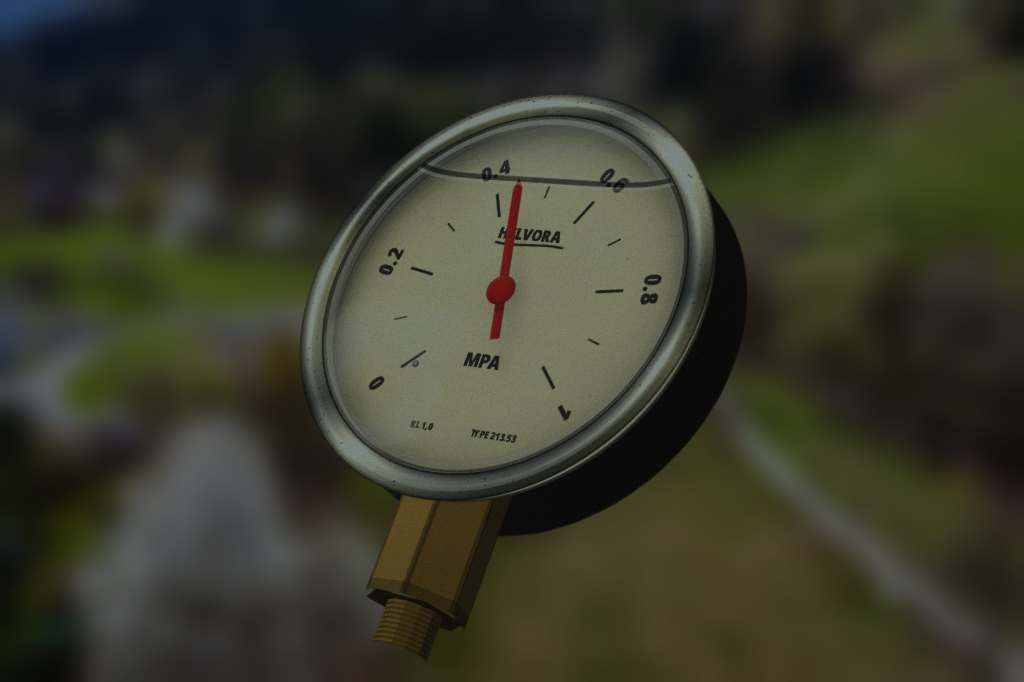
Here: 0.45 MPa
